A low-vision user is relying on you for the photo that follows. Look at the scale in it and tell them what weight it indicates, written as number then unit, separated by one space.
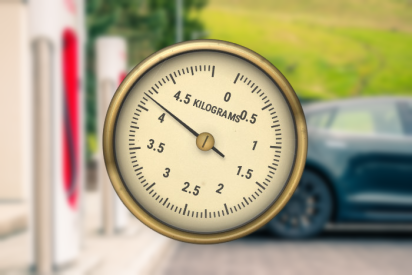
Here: 4.15 kg
